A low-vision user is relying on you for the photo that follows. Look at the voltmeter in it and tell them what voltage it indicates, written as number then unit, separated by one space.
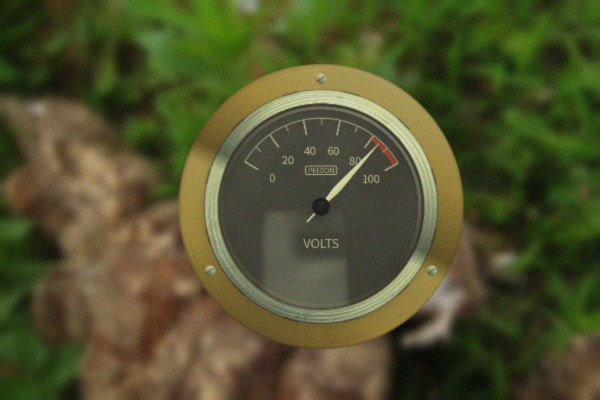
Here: 85 V
